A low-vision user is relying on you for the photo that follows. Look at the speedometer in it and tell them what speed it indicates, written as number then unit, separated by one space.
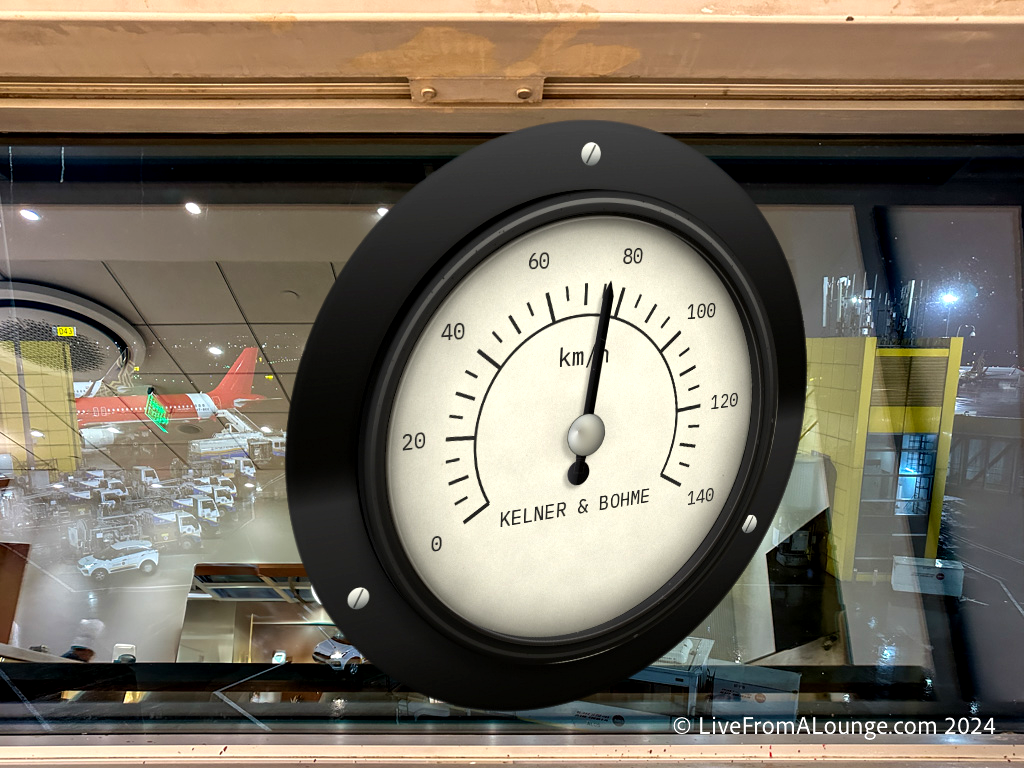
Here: 75 km/h
